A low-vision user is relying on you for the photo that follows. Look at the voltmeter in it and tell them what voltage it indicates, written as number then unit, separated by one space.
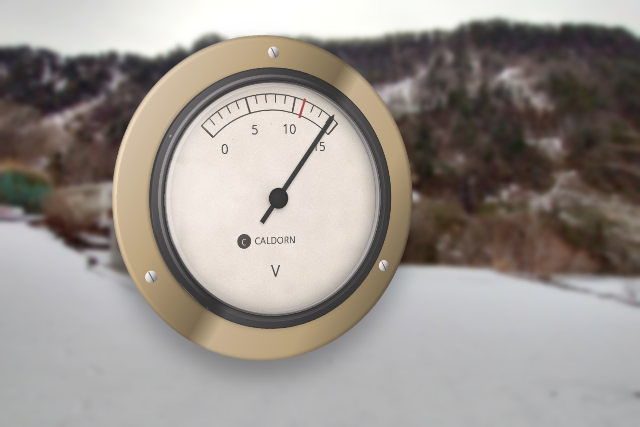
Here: 14 V
